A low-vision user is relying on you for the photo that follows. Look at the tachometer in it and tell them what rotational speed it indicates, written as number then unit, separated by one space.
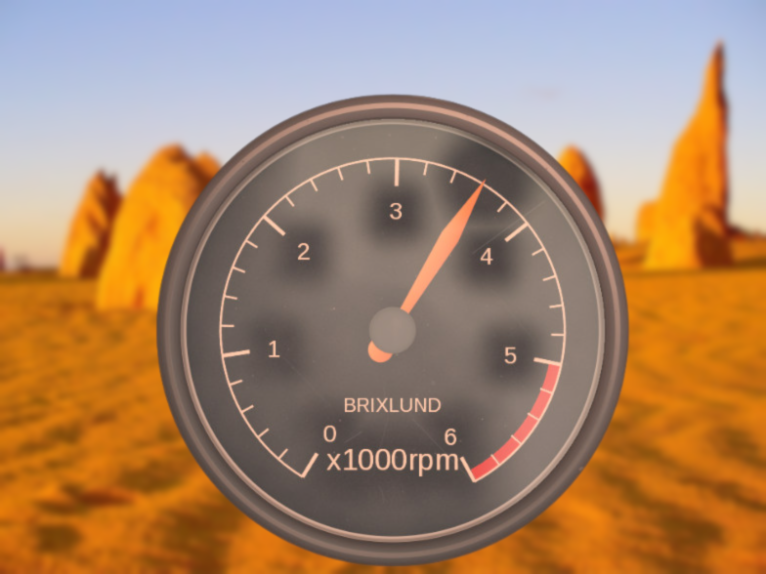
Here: 3600 rpm
